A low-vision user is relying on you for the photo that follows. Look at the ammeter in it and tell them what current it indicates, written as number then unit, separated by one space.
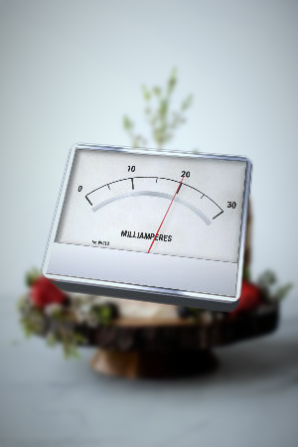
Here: 20 mA
